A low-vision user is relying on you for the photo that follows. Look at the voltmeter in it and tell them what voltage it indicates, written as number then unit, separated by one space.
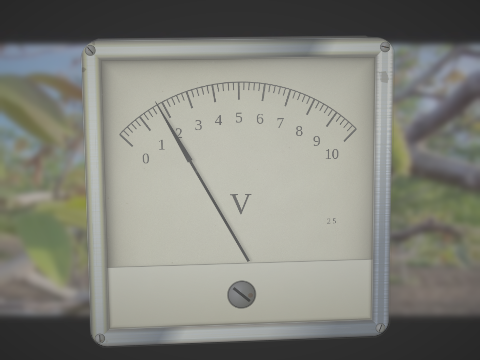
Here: 1.8 V
